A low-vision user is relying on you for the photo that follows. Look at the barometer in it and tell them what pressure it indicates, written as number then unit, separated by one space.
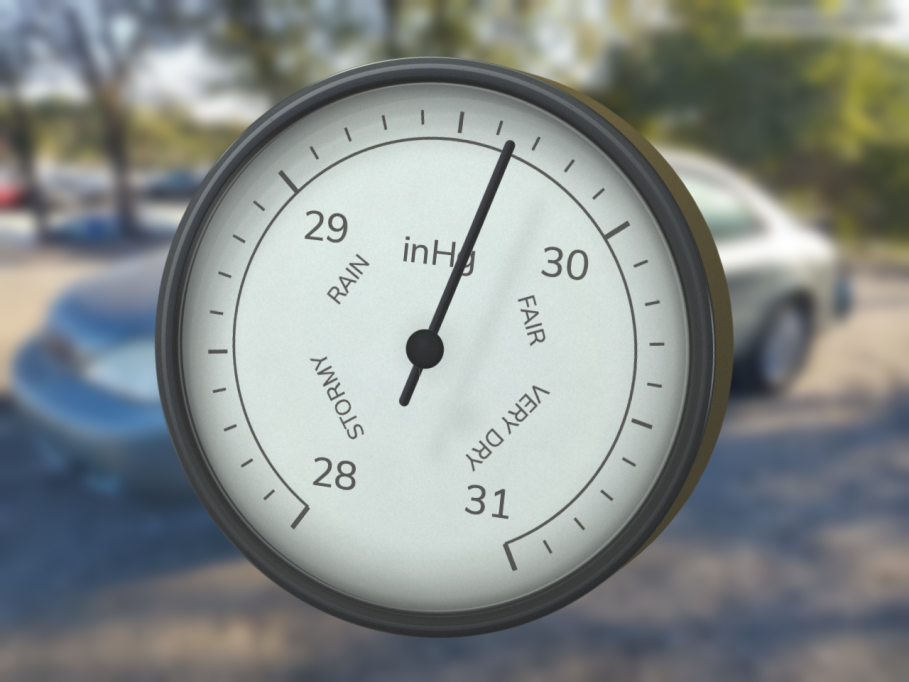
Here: 29.65 inHg
